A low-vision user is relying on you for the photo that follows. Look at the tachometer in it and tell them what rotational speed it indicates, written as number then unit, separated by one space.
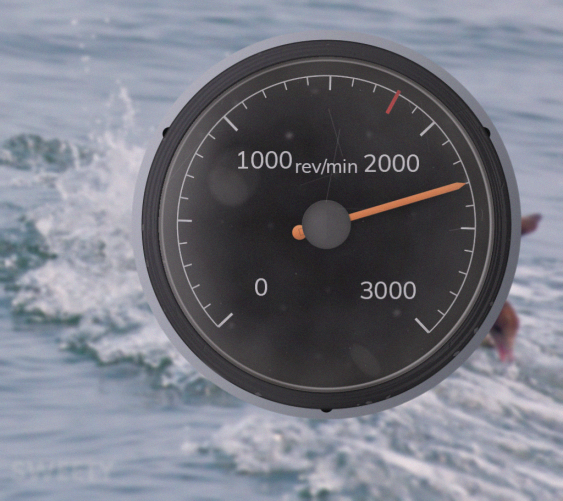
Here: 2300 rpm
